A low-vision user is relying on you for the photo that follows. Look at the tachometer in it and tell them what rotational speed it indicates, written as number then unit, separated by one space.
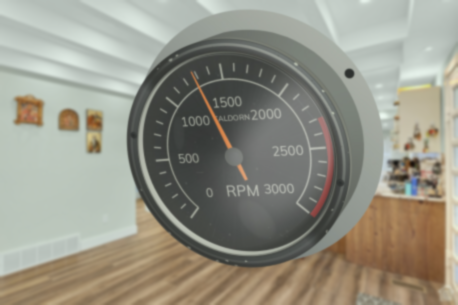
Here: 1300 rpm
